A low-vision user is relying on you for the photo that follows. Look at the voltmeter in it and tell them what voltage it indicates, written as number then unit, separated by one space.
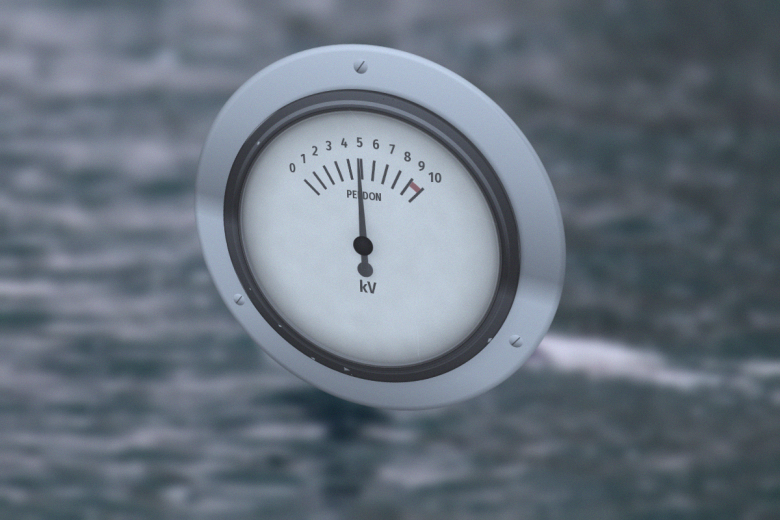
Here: 5 kV
